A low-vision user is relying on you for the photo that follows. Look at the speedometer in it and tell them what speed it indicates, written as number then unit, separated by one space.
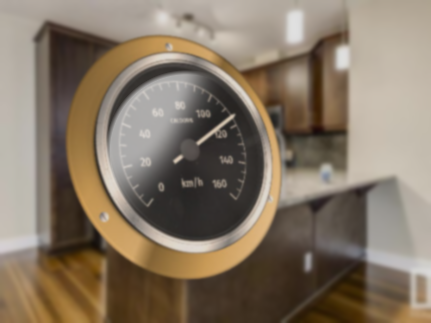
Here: 115 km/h
